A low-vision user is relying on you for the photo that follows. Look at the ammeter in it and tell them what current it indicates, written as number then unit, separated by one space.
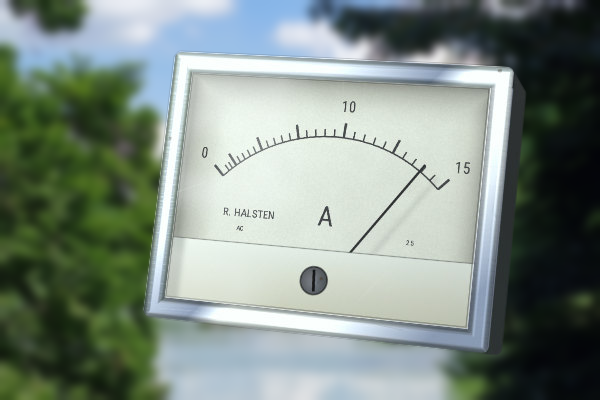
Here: 14 A
